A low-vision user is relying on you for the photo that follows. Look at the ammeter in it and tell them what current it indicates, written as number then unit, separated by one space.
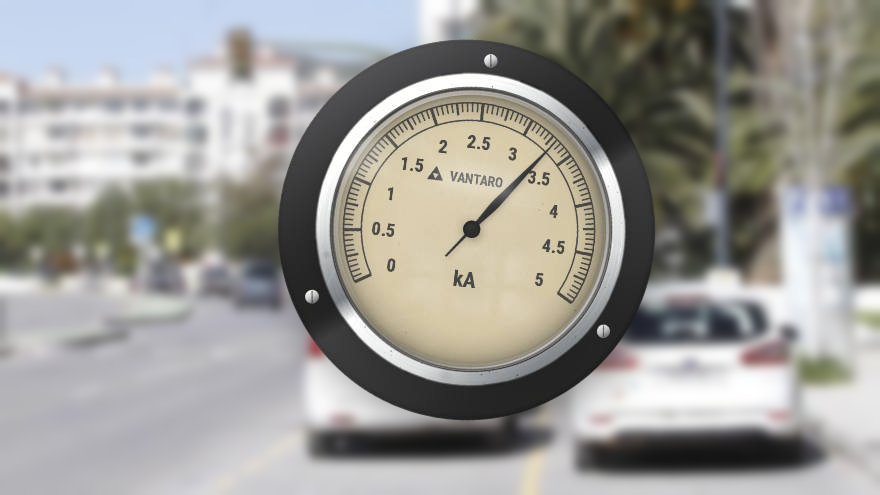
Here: 3.3 kA
